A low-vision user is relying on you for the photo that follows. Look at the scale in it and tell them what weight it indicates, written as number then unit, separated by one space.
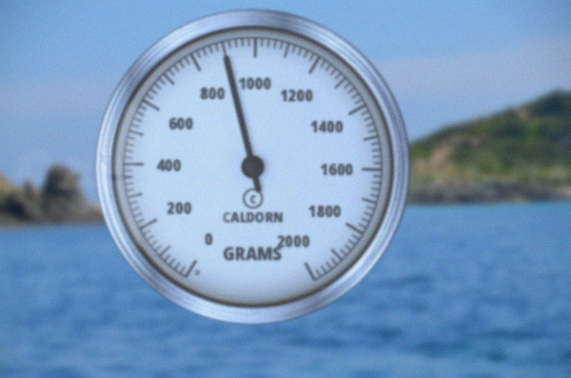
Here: 900 g
